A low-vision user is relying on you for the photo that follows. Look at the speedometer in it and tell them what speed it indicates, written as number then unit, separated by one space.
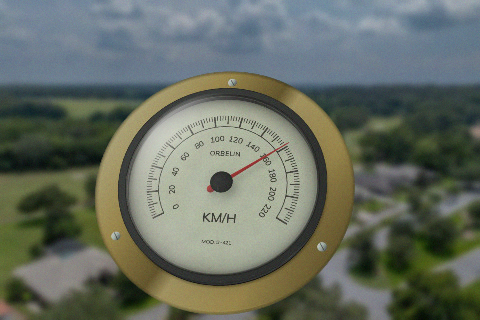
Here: 160 km/h
